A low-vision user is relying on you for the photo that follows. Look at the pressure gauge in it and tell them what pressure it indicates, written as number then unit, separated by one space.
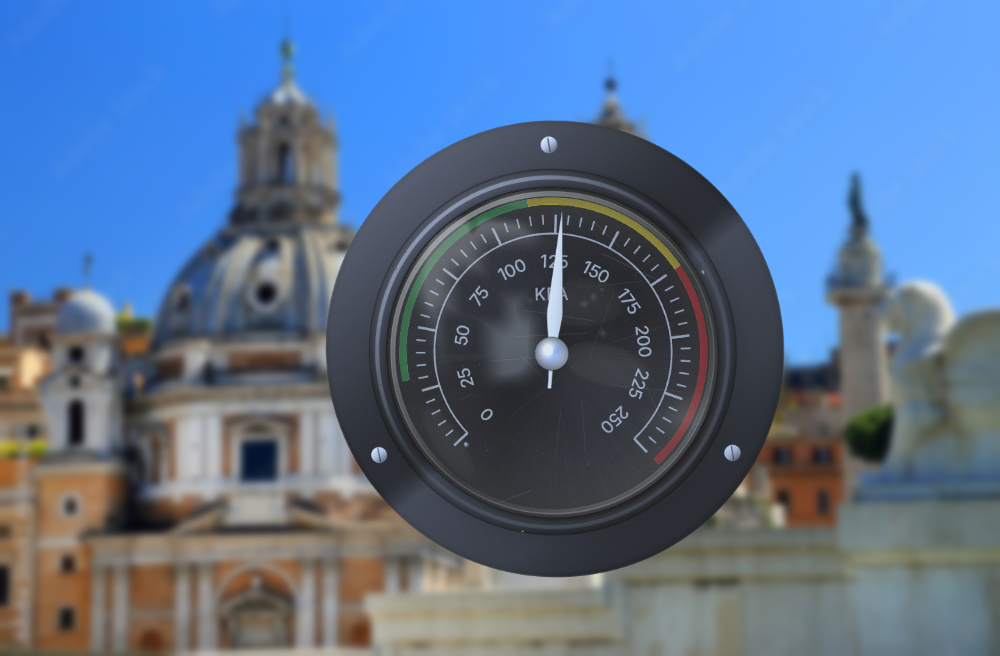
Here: 127.5 kPa
